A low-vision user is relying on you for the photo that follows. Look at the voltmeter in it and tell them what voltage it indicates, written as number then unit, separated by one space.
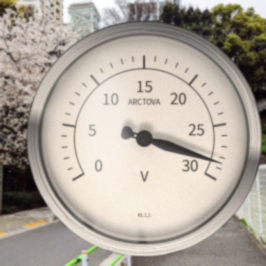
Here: 28.5 V
